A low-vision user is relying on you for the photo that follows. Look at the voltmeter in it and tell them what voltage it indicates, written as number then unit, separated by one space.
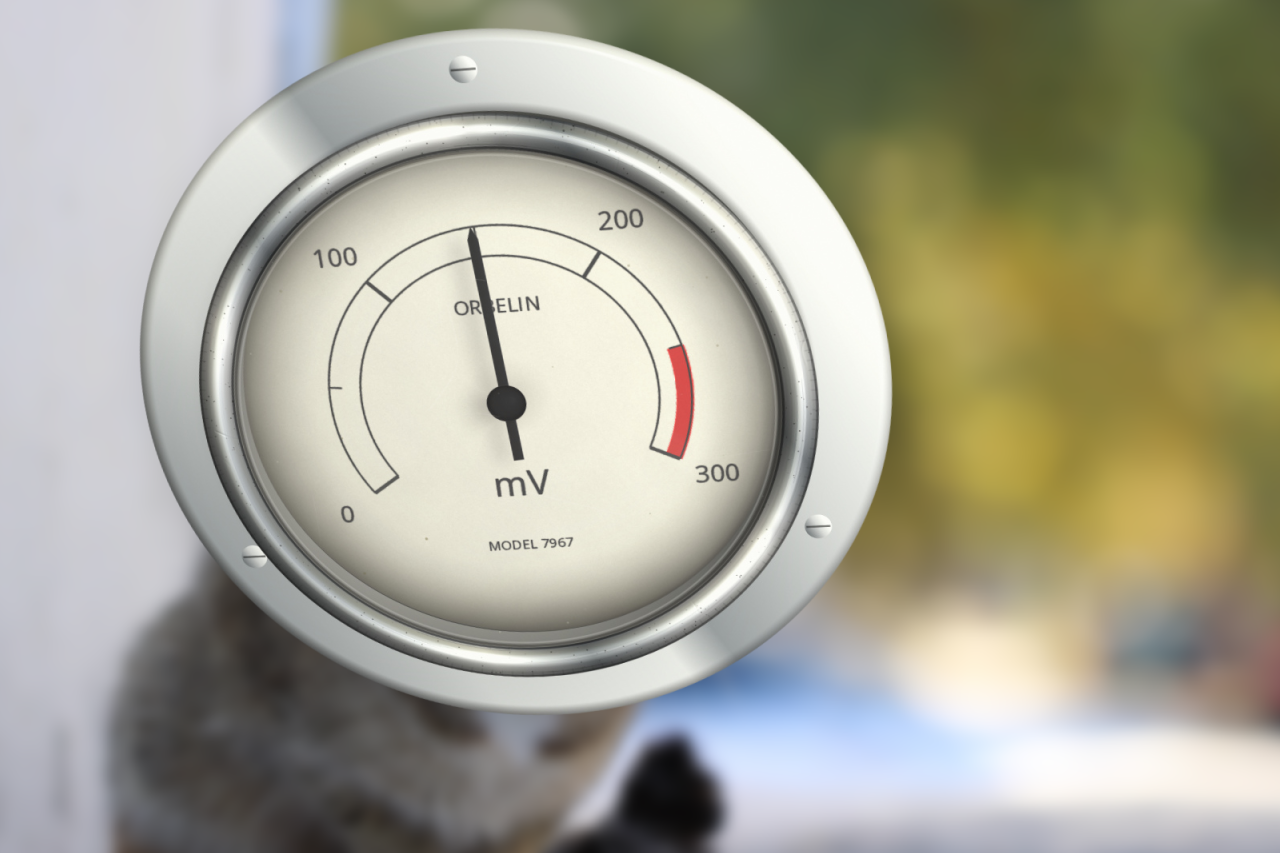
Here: 150 mV
